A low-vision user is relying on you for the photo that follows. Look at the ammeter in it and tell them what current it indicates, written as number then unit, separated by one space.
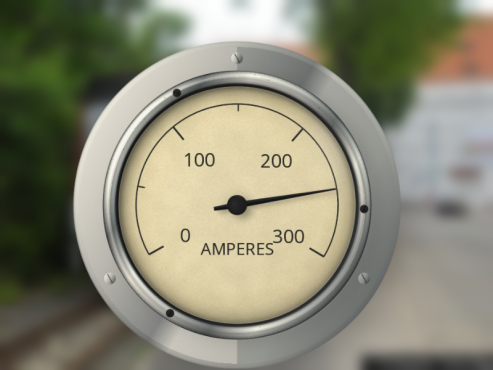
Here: 250 A
